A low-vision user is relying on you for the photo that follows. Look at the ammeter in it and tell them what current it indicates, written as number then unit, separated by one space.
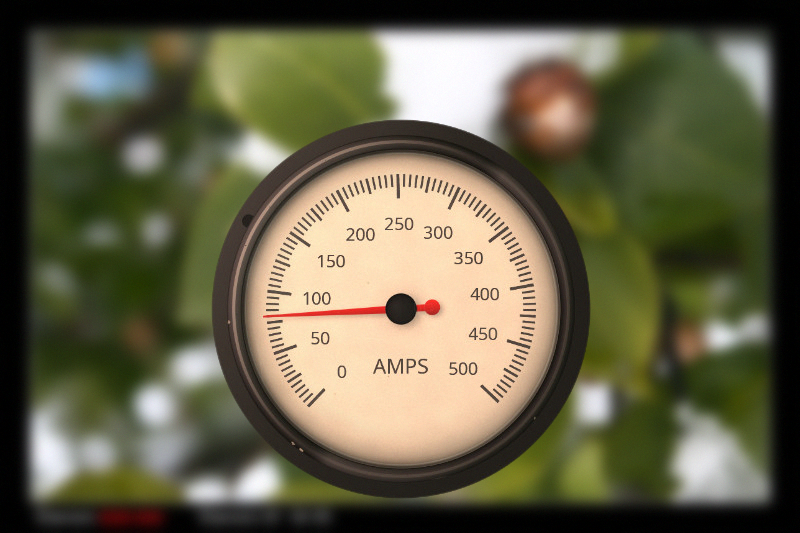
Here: 80 A
